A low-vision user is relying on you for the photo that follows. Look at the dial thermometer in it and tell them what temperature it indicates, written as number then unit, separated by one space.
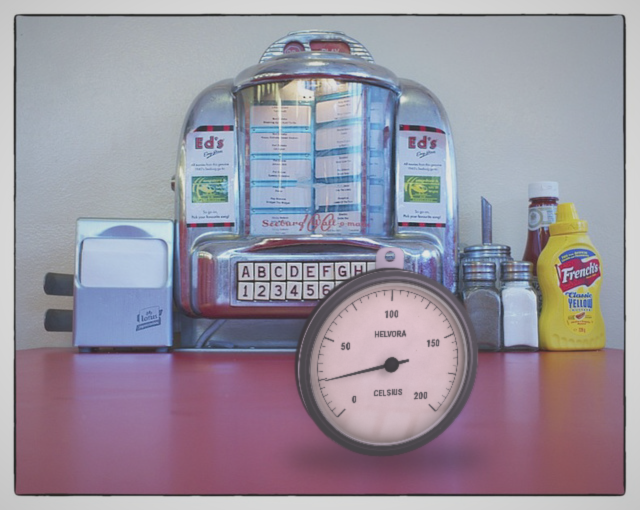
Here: 25 °C
